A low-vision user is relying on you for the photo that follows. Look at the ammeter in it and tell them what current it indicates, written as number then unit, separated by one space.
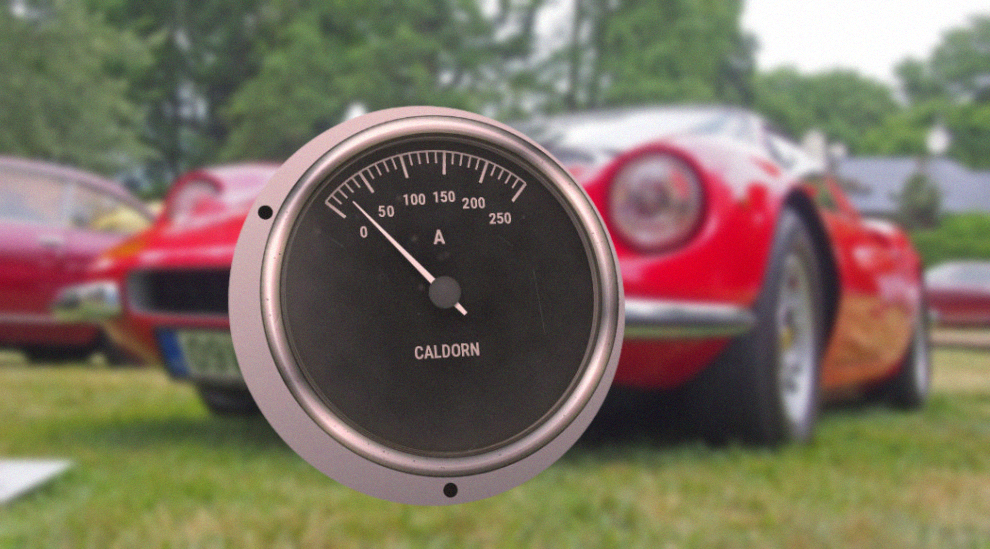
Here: 20 A
